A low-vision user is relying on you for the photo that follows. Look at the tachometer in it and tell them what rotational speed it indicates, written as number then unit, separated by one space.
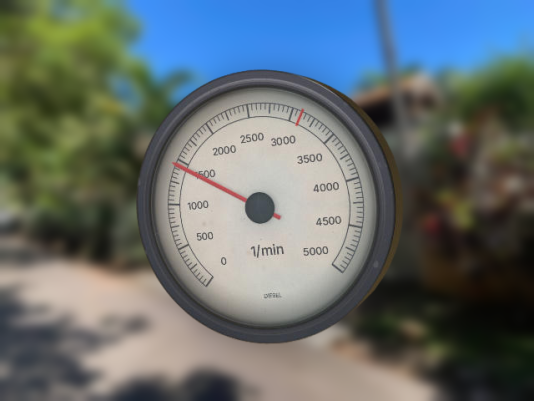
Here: 1450 rpm
